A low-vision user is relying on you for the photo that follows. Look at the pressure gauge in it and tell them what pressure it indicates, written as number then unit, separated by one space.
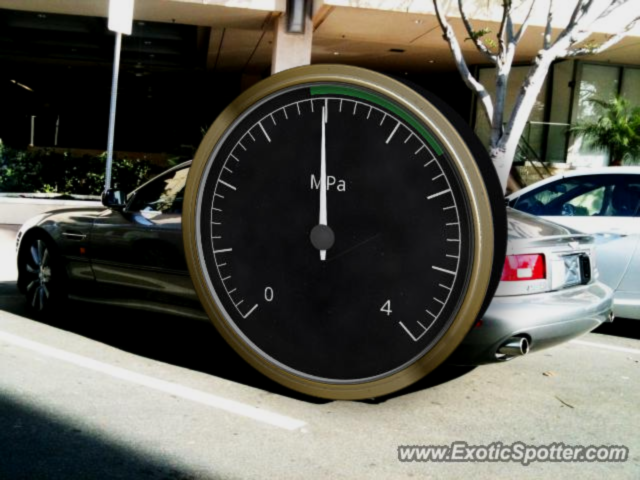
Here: 2 MPa
